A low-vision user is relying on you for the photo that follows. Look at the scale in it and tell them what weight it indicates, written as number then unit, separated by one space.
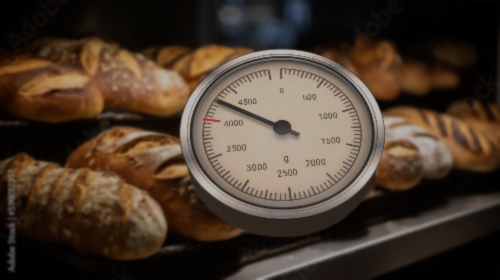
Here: 4250 g
